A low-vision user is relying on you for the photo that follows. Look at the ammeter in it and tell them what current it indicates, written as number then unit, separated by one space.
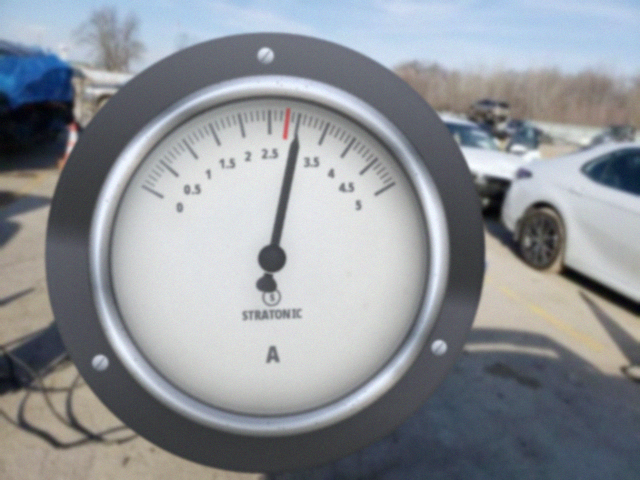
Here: 3 A
